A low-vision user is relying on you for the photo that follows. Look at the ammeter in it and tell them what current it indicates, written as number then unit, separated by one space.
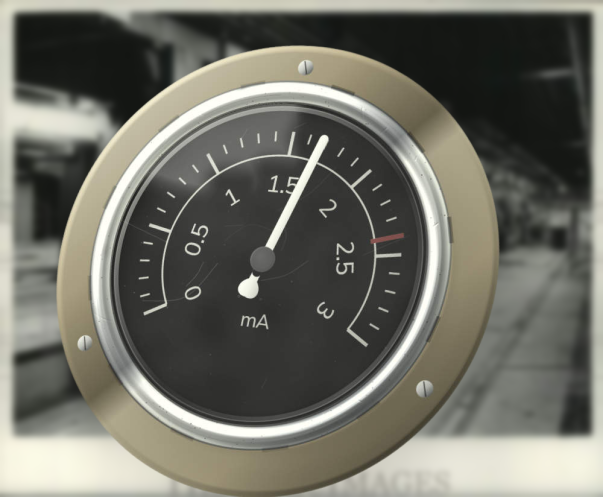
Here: 1.7 mA
